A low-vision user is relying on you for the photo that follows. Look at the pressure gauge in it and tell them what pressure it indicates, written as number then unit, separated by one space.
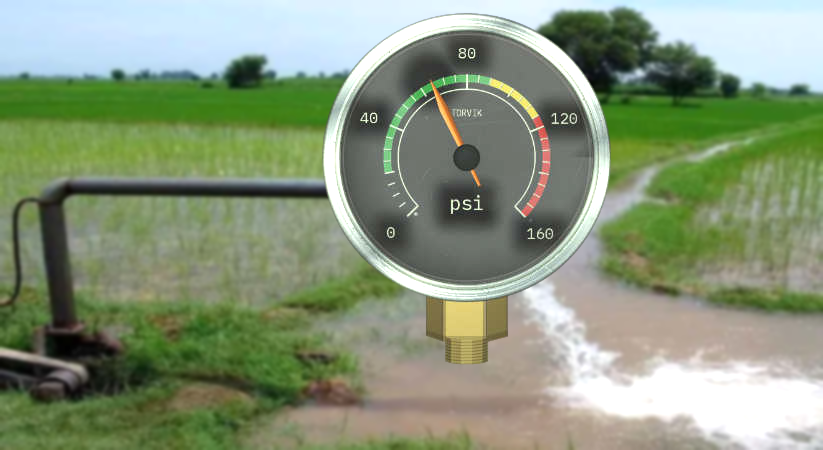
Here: 65 psi
